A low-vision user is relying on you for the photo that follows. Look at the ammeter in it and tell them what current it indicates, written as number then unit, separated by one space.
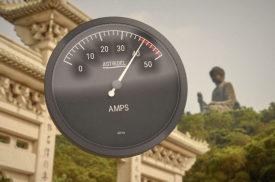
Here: 40 A
